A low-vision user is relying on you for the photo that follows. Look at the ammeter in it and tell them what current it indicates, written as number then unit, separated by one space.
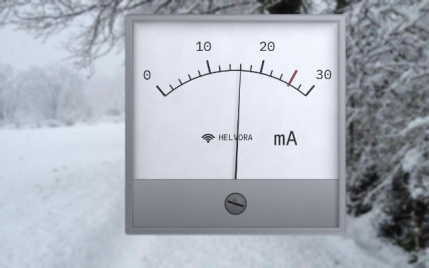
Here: 16 mA
